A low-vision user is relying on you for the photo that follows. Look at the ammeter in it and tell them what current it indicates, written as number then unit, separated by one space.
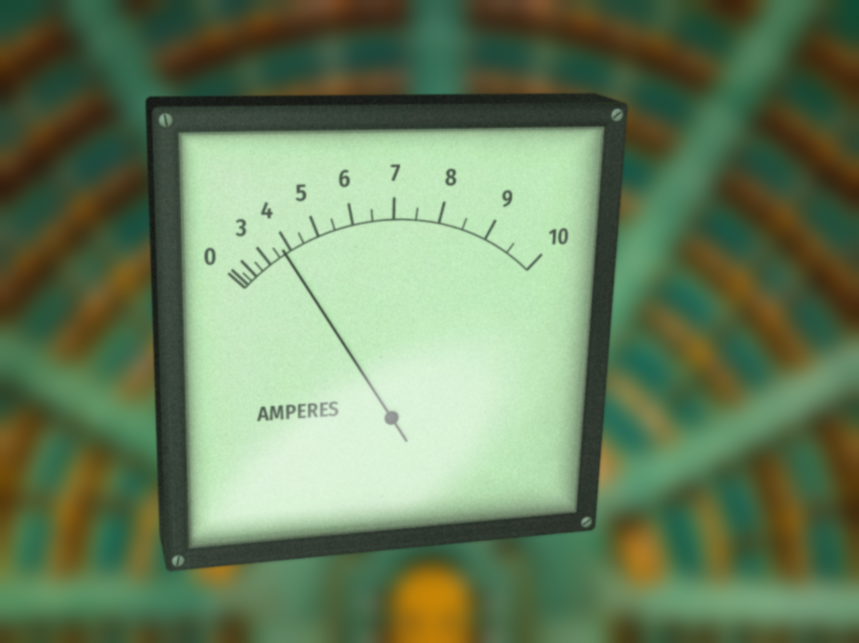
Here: 3.75 A
